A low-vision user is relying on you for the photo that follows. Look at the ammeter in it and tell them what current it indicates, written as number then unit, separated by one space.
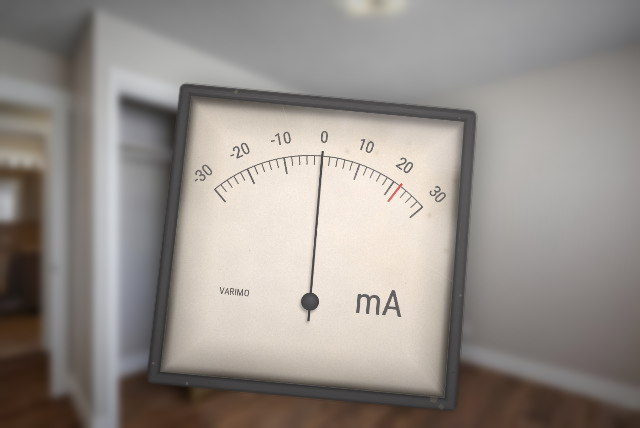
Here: 0 mA
